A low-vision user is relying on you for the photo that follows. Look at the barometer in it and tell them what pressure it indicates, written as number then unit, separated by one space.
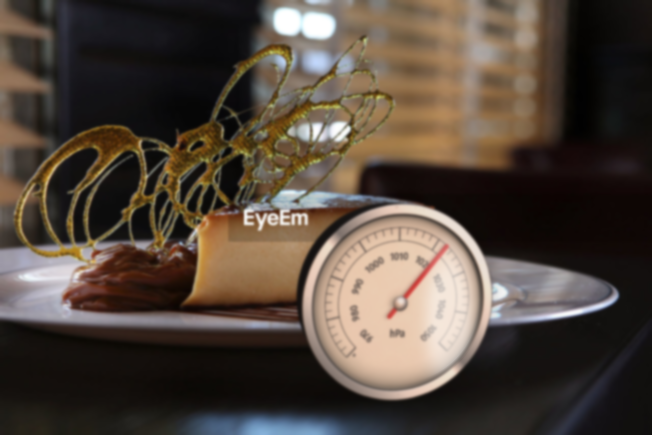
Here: 1022 hPa
